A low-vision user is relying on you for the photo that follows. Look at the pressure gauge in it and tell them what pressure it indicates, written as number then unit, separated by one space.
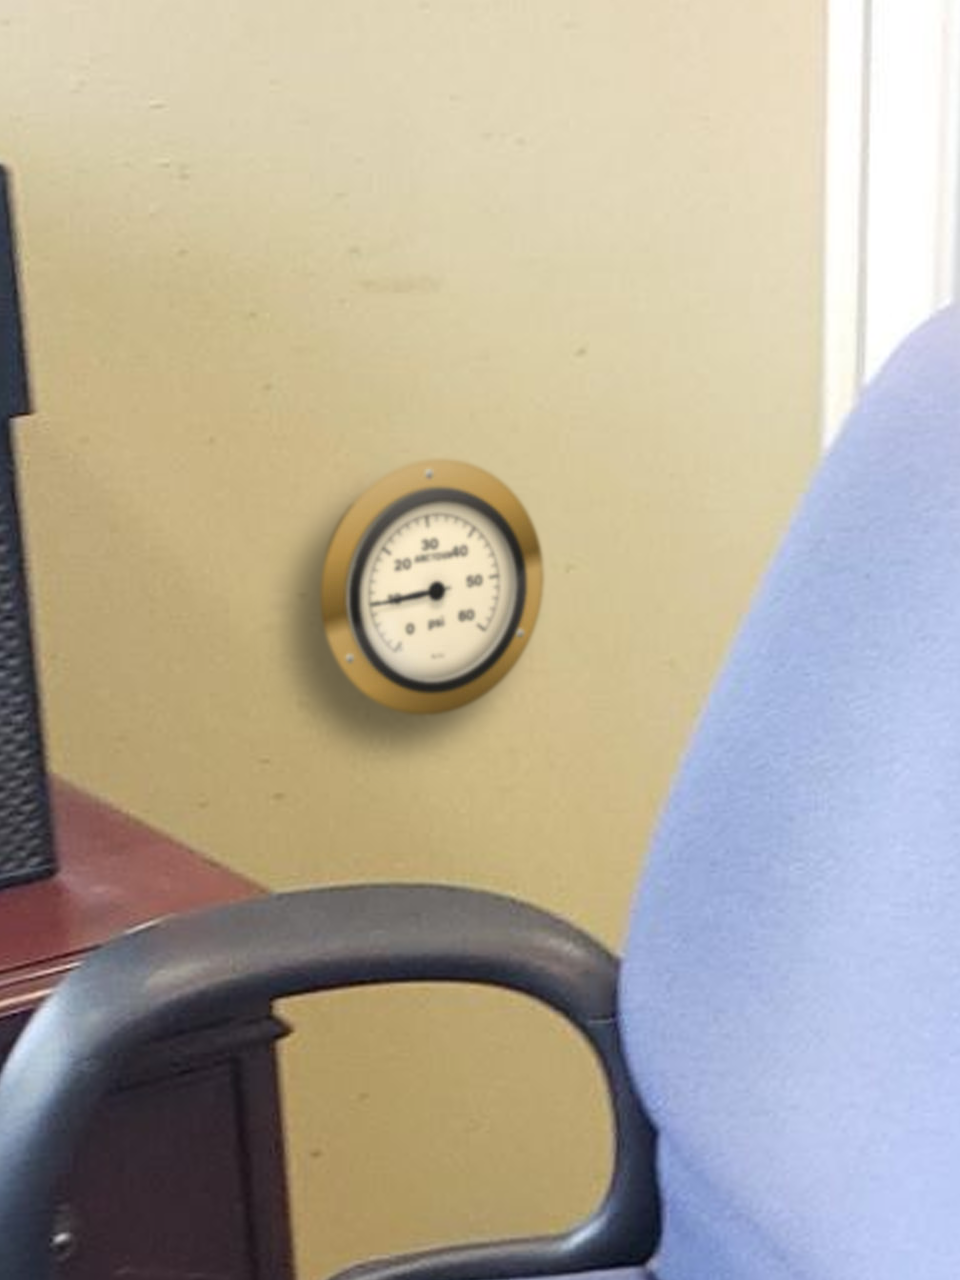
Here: 10 psi
